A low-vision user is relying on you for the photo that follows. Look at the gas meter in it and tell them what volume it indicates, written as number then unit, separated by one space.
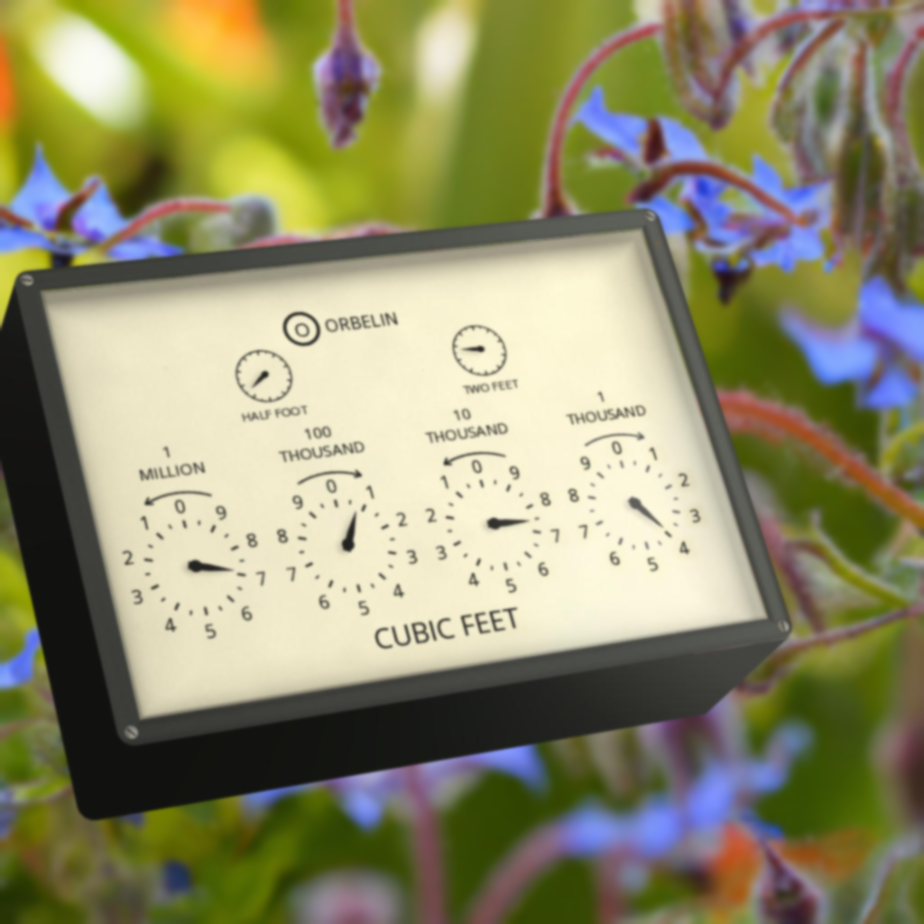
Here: 707400 ft³
